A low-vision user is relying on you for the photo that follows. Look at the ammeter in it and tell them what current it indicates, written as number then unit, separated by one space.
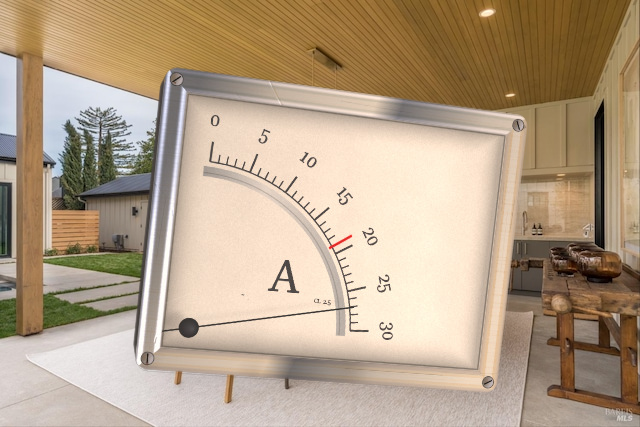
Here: 27 A
